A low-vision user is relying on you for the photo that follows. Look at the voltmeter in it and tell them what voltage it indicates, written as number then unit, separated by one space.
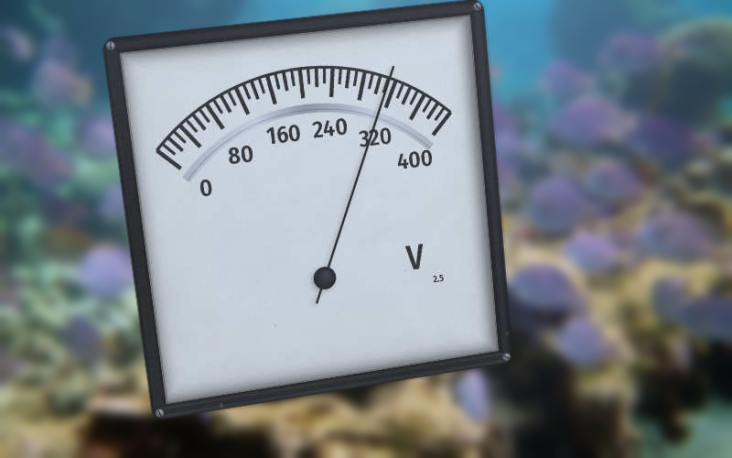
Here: 310 V
